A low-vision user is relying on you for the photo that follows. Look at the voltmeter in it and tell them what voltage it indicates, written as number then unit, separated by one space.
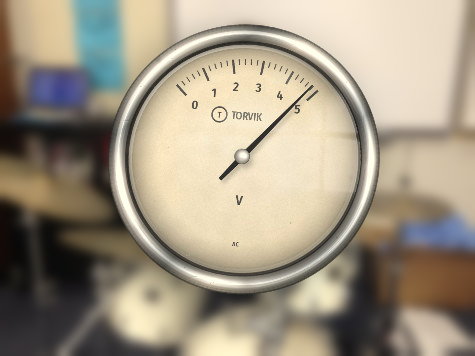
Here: 4.8 V
